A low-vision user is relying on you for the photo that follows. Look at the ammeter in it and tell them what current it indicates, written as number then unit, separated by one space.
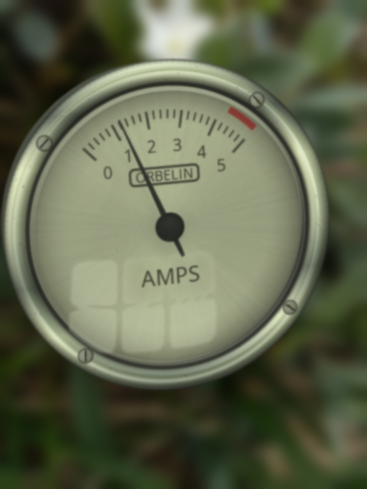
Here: 1.2 A
